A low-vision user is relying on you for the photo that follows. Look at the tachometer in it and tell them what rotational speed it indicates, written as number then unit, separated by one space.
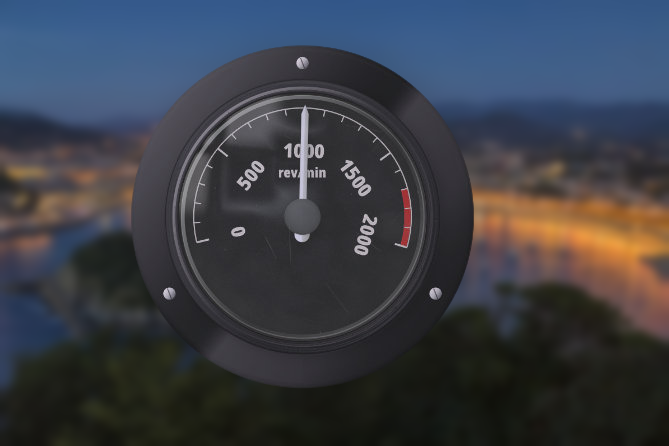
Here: 1000 rpm
